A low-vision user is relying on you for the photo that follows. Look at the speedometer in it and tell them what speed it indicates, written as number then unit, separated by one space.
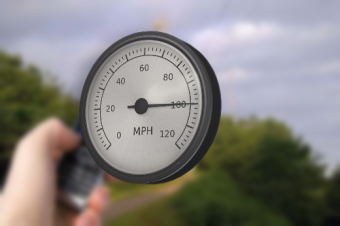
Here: 100 mph
